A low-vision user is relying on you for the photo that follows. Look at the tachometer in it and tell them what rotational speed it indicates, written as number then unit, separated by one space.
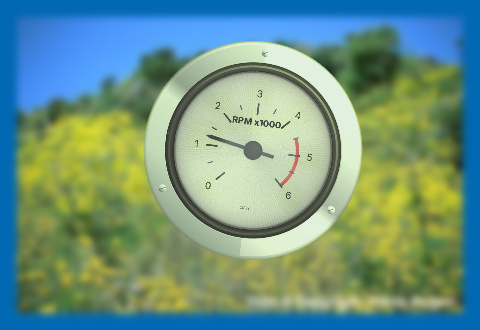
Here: 1250 rpm
